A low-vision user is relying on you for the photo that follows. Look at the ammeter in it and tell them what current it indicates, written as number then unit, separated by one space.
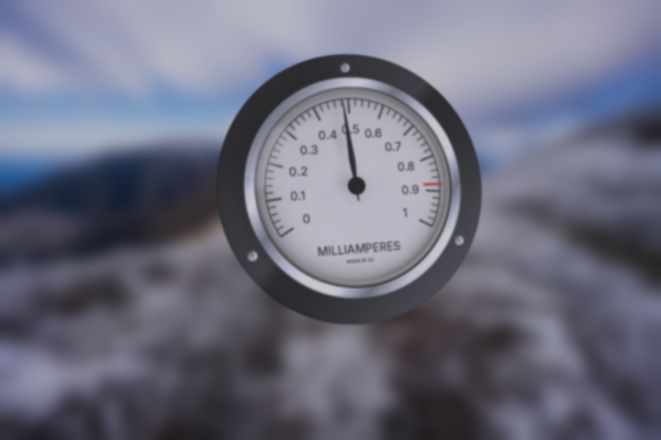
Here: 0.48 mA
